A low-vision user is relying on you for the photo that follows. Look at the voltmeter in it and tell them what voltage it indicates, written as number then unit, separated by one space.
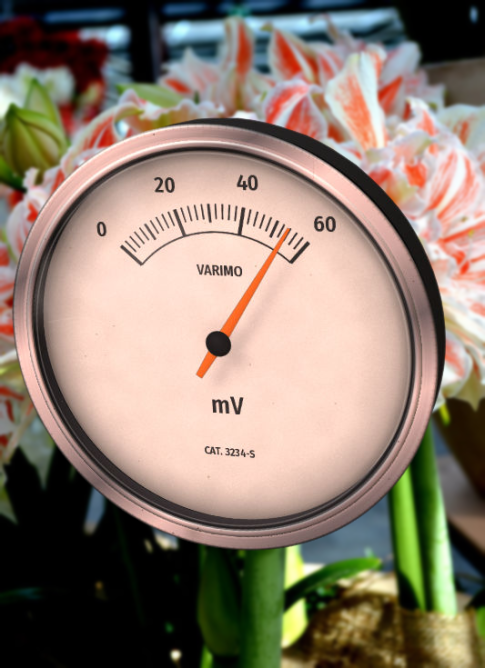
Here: 54 mV
